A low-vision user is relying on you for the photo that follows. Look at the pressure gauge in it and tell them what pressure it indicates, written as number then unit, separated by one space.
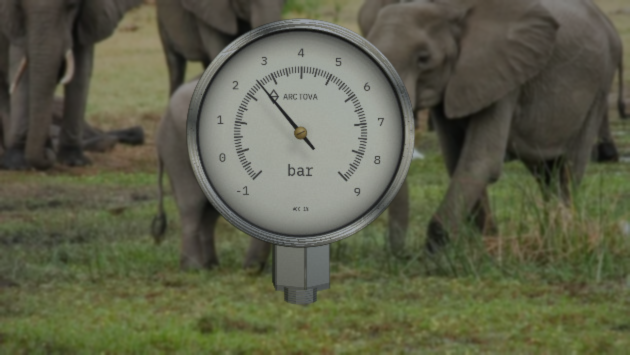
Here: 2.5 bar
